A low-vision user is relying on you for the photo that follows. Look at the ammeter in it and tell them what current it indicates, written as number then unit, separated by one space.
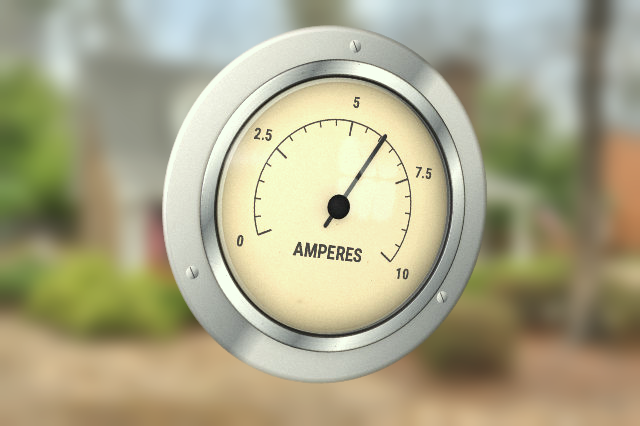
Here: 6 A
